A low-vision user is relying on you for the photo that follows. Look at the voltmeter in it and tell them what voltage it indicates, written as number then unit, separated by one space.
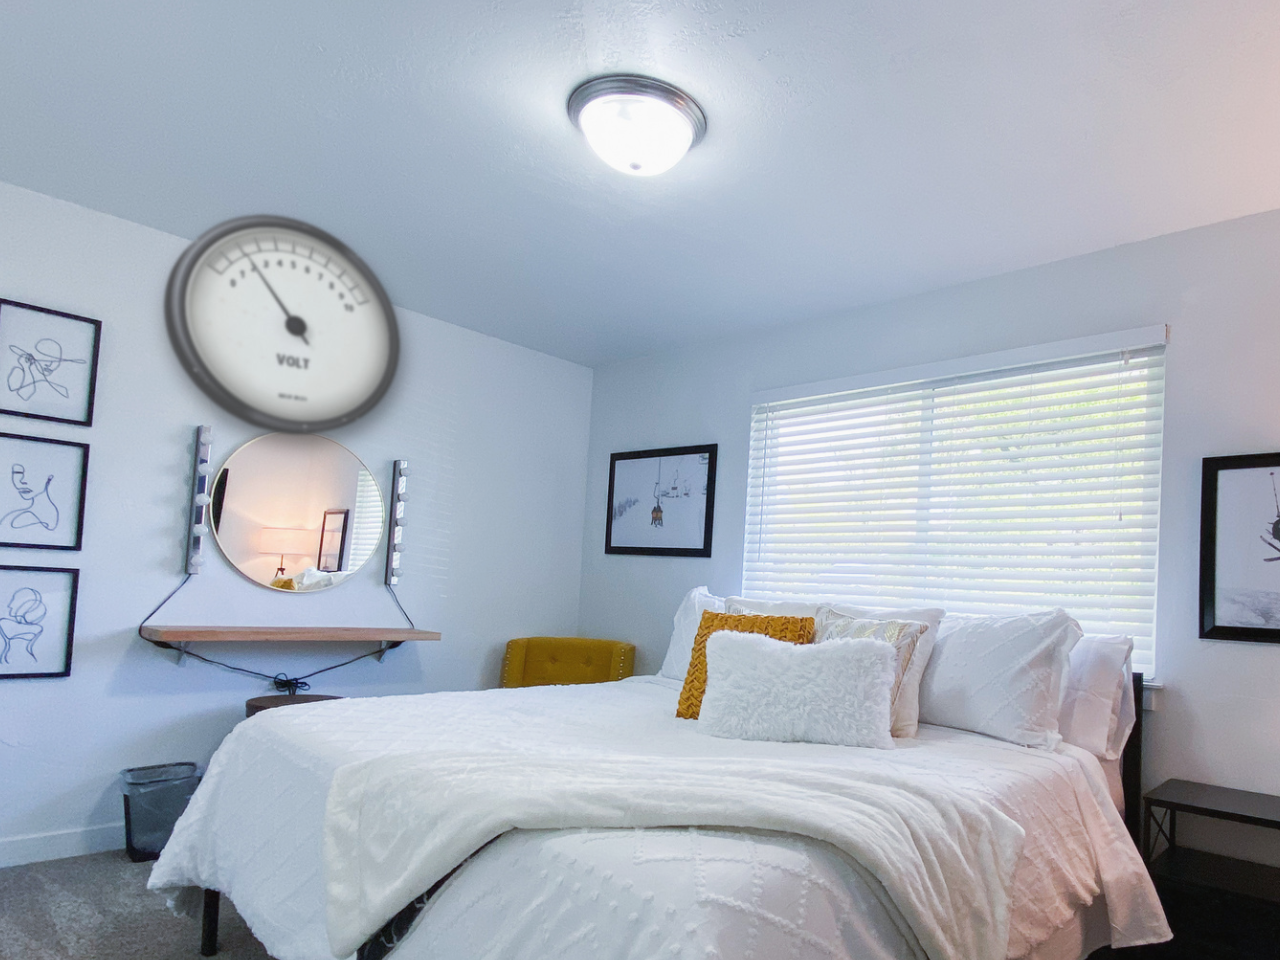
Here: 2 V
